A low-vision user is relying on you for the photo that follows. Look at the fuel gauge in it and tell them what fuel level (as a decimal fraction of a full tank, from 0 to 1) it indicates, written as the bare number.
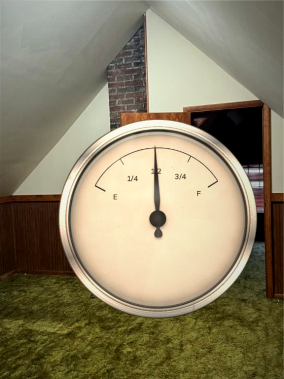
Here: 0.5
